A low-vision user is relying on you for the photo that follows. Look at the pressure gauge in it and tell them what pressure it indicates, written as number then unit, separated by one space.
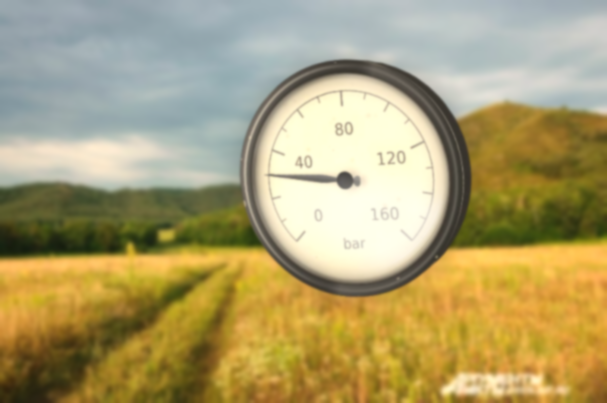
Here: 30 bar
